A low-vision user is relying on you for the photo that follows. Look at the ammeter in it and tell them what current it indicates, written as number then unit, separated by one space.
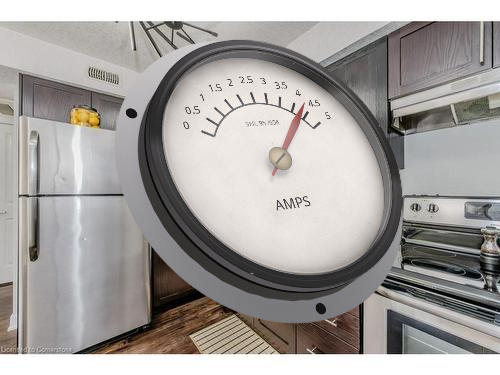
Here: 4.25 A
